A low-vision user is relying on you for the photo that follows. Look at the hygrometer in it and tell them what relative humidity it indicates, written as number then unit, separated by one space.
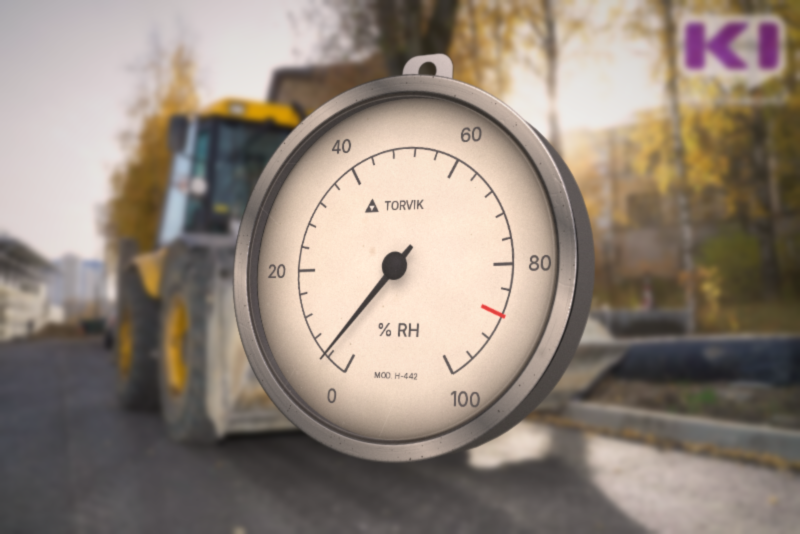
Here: 4 %
